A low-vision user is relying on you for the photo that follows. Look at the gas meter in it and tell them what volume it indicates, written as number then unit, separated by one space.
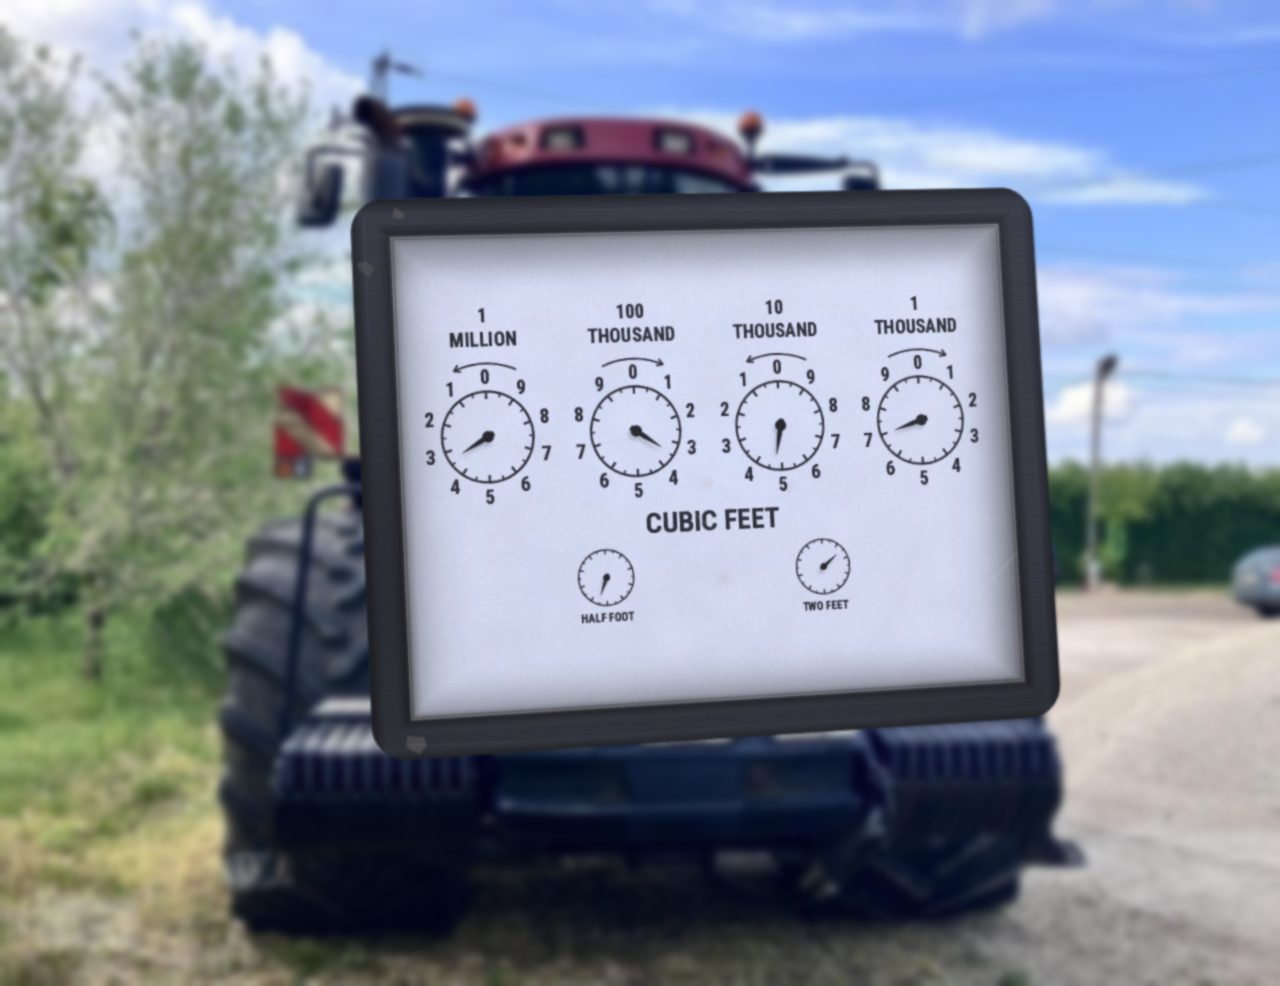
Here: 334700 ft³
